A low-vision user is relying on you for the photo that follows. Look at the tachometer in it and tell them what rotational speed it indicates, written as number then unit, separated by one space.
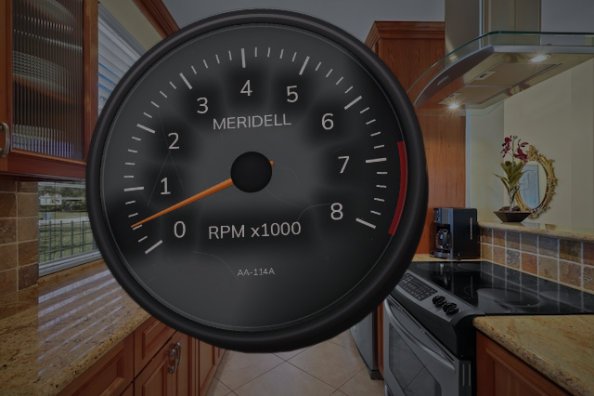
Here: 400 rpm
